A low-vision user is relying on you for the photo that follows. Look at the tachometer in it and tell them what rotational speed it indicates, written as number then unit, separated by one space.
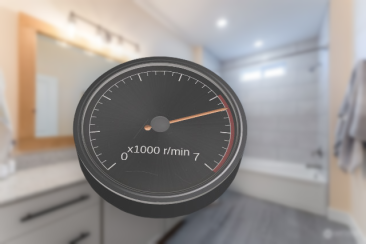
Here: 5400 rpm
